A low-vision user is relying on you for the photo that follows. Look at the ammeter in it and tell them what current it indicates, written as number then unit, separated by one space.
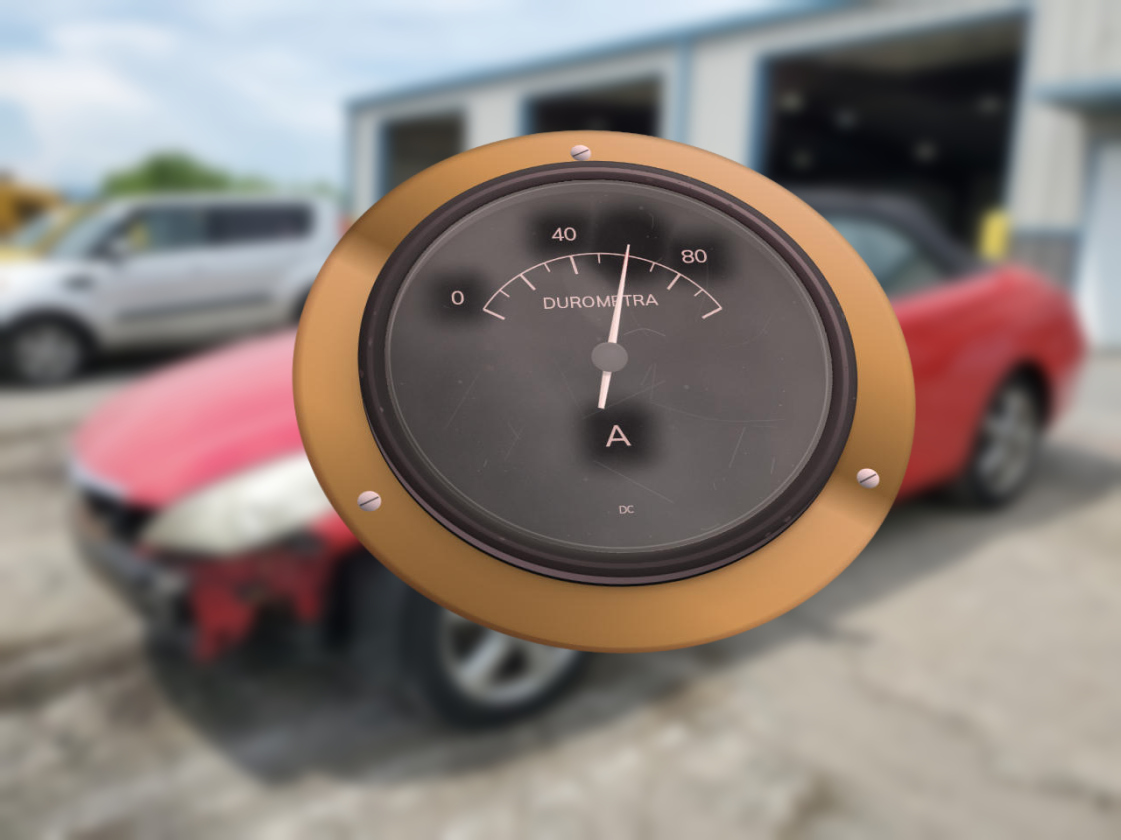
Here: 60 A
